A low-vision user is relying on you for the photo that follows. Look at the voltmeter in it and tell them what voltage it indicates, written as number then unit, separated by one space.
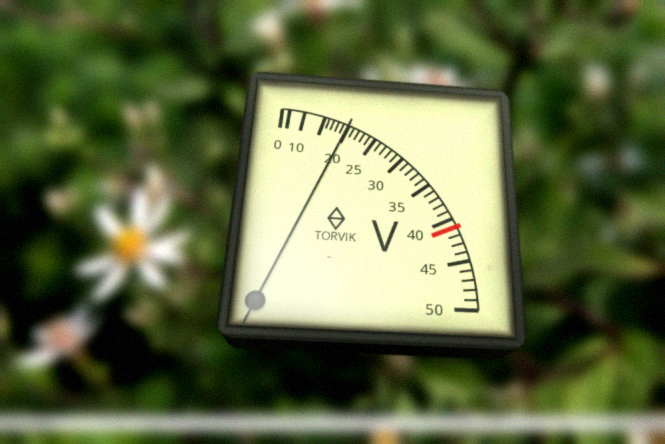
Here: 20 V
